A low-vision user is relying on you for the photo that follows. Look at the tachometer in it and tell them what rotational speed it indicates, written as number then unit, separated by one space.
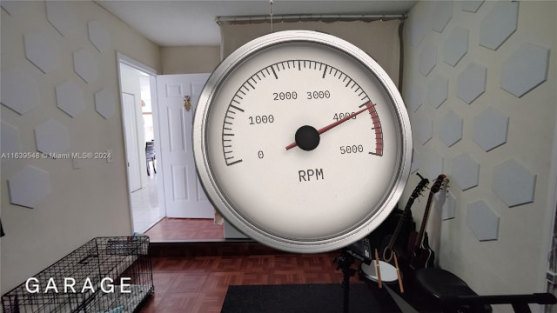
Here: 4100 rpm
